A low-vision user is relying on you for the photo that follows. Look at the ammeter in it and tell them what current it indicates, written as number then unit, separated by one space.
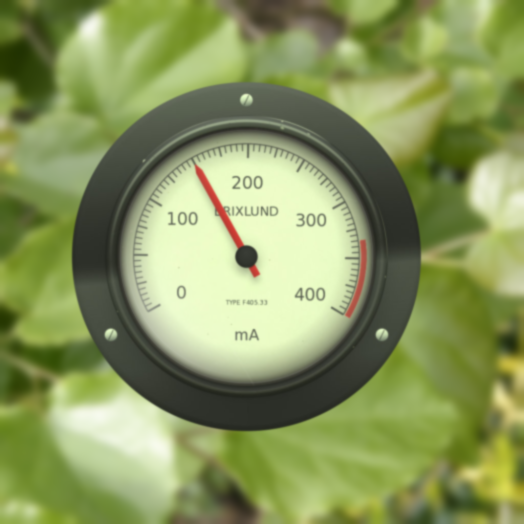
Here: 150 mA
